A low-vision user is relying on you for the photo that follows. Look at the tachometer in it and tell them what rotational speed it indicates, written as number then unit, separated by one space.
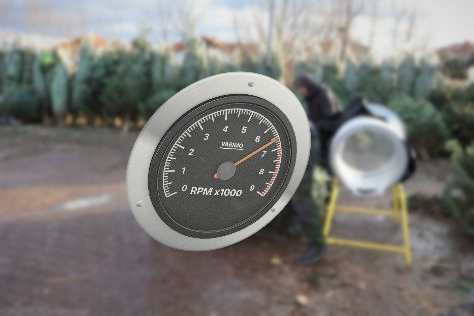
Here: 6500 rpm
